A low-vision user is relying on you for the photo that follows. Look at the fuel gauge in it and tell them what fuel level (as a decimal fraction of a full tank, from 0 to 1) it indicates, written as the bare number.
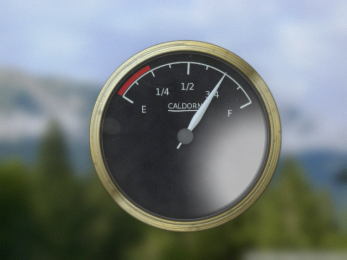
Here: 0.75
